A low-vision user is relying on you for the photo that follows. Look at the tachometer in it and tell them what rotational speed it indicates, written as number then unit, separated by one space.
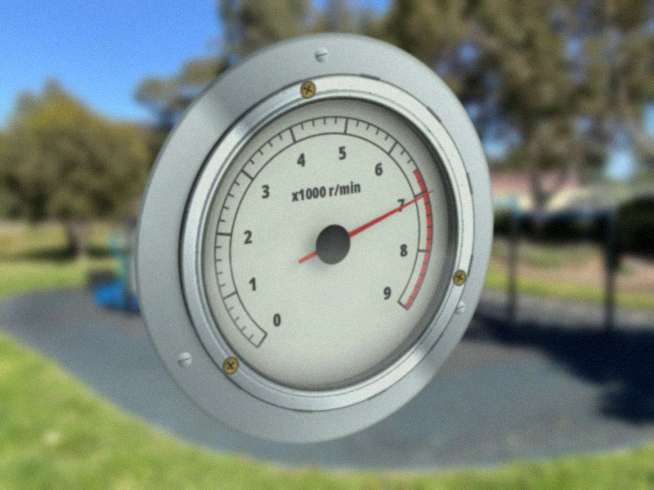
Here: 7000 rpm
